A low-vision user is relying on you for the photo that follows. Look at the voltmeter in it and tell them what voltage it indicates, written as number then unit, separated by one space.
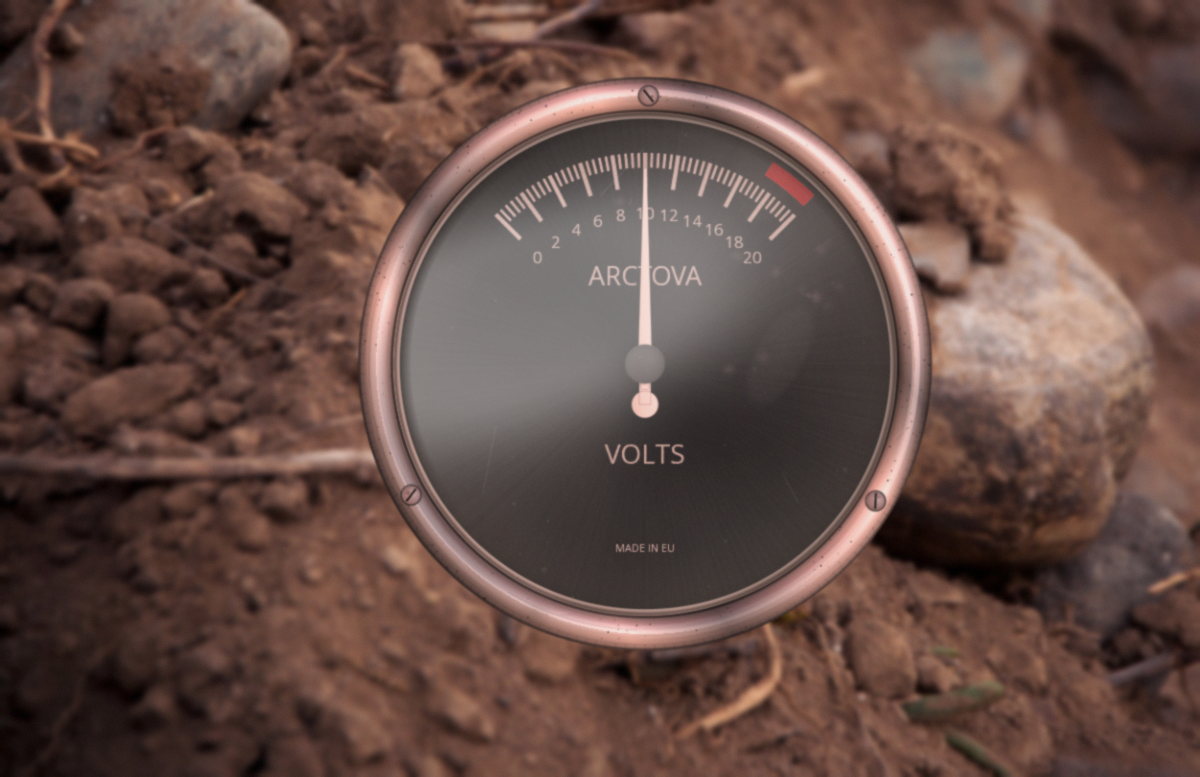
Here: 10 V
